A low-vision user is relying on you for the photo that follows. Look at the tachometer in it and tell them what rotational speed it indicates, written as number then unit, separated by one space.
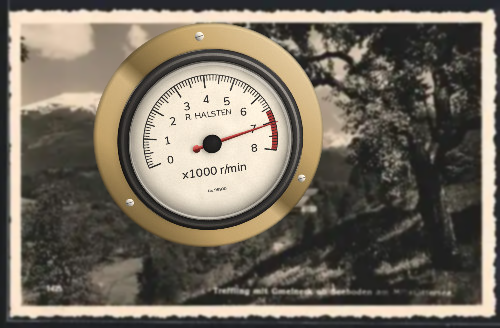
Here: 7000 rpm
